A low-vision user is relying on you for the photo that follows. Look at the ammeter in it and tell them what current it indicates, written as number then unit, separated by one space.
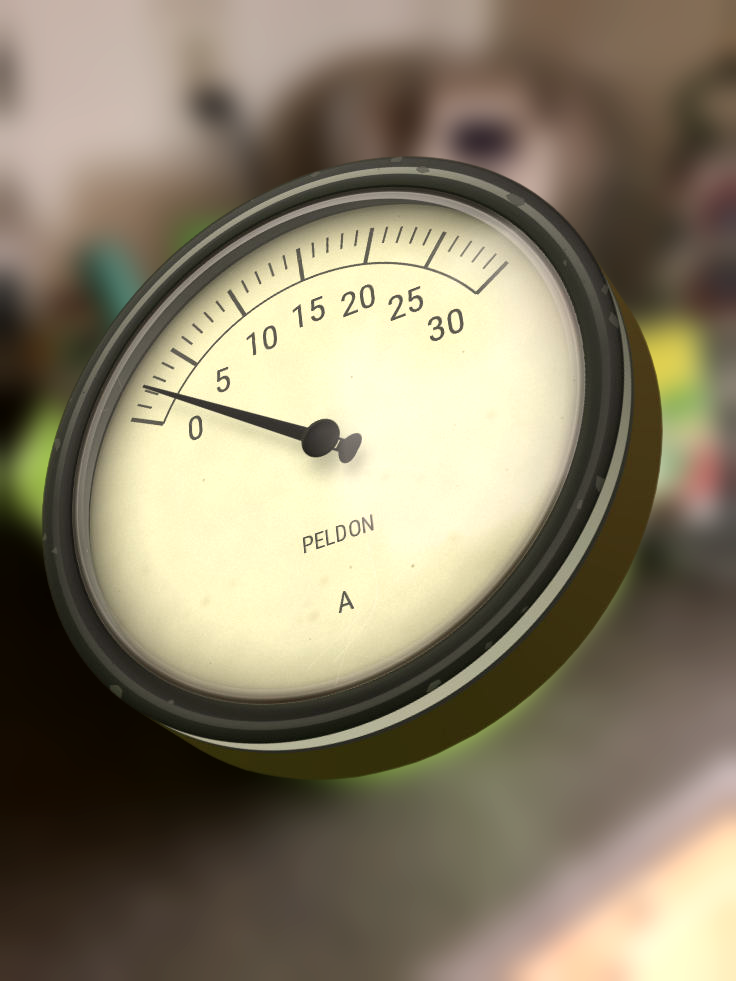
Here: 2 A
